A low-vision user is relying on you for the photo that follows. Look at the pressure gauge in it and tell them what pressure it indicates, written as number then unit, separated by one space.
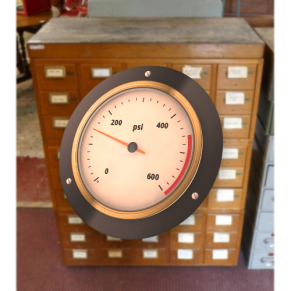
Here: 140 psi
